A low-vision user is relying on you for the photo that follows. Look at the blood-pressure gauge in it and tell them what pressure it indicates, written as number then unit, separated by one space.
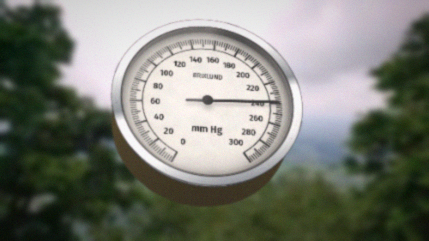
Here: 240 mmHg
